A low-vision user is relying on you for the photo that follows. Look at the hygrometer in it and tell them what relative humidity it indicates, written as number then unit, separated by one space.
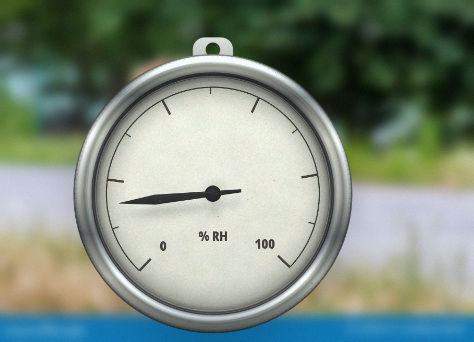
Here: 15 %
